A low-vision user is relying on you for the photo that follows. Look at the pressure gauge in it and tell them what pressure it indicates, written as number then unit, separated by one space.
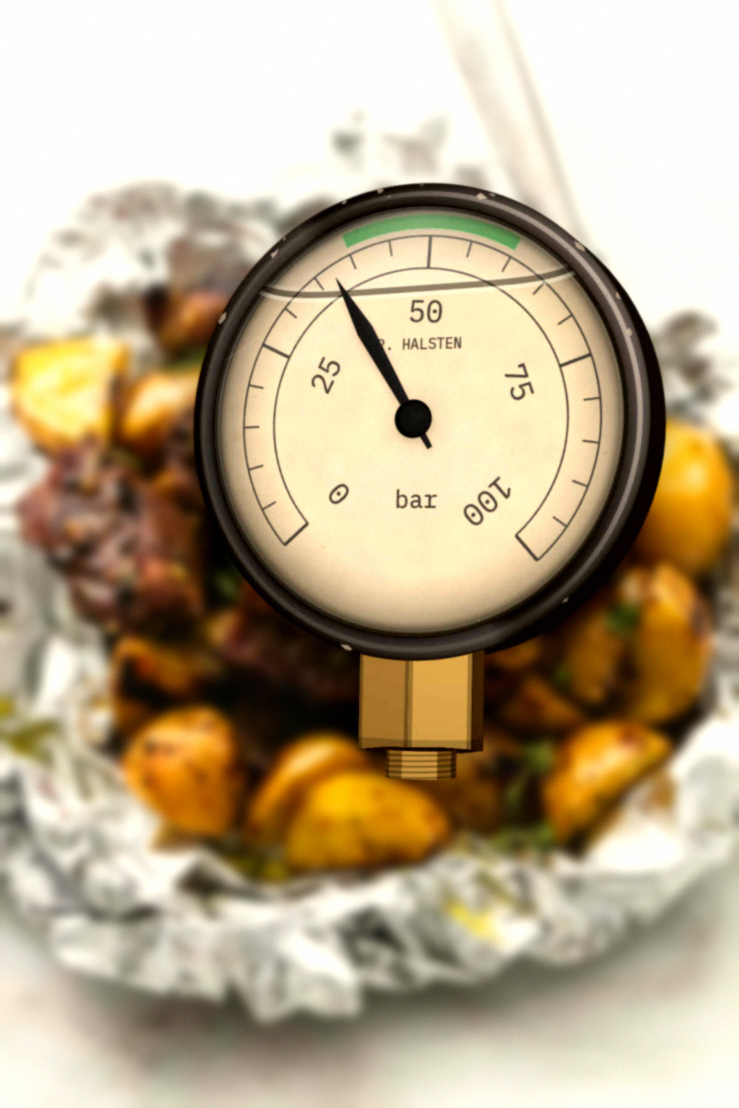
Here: 37.5 bar
